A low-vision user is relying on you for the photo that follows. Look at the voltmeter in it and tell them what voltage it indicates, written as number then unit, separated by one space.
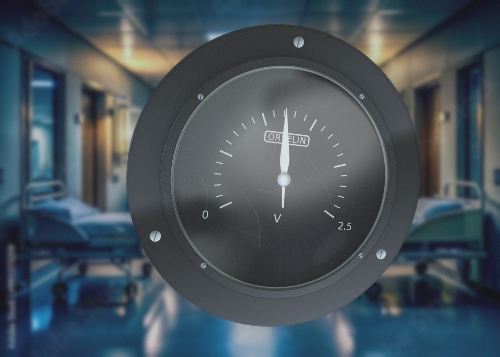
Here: 1.2 V
